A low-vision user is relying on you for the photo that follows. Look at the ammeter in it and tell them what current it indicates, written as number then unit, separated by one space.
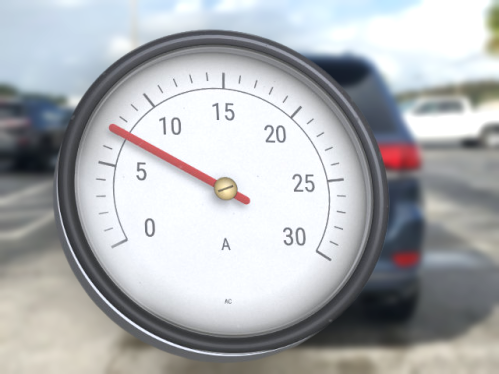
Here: 7 A
